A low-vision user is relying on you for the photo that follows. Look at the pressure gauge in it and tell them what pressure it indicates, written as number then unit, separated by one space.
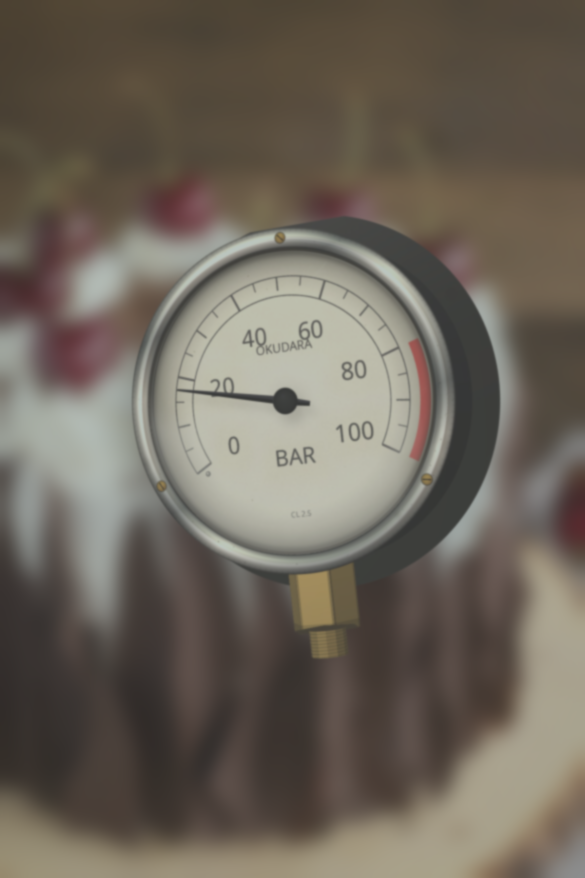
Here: 17.5 bar
